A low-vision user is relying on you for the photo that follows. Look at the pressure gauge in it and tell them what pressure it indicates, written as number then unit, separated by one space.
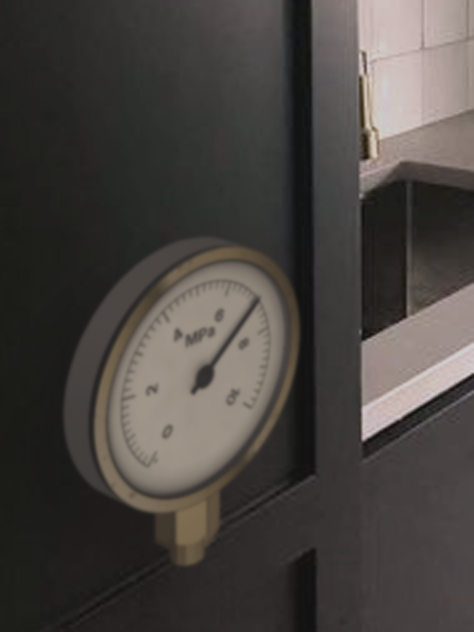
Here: 7 MPa
